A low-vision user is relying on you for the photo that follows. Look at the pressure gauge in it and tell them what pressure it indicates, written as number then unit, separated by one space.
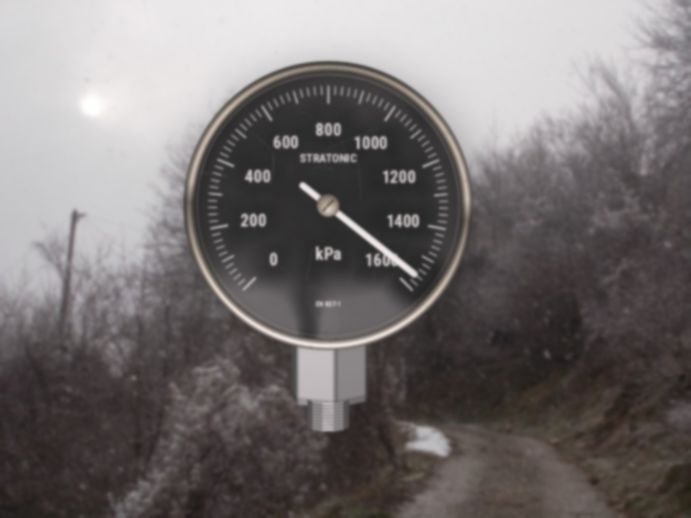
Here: 1560 kPa
